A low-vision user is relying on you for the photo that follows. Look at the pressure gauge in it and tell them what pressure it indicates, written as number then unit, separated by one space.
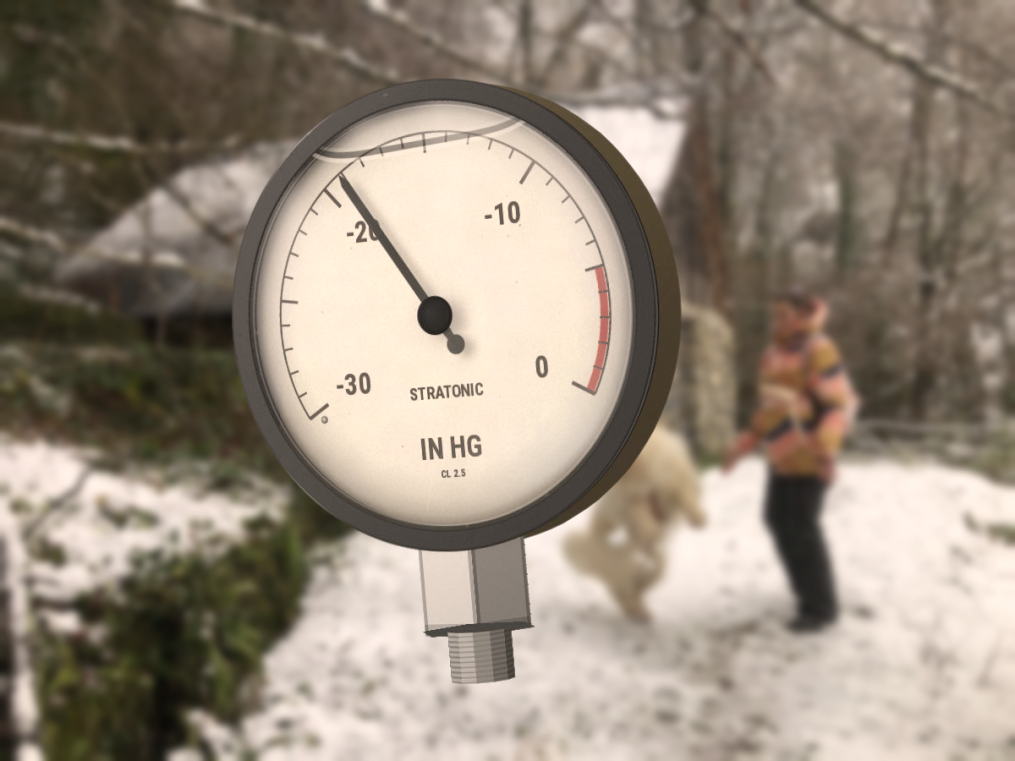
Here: -19 inHg
